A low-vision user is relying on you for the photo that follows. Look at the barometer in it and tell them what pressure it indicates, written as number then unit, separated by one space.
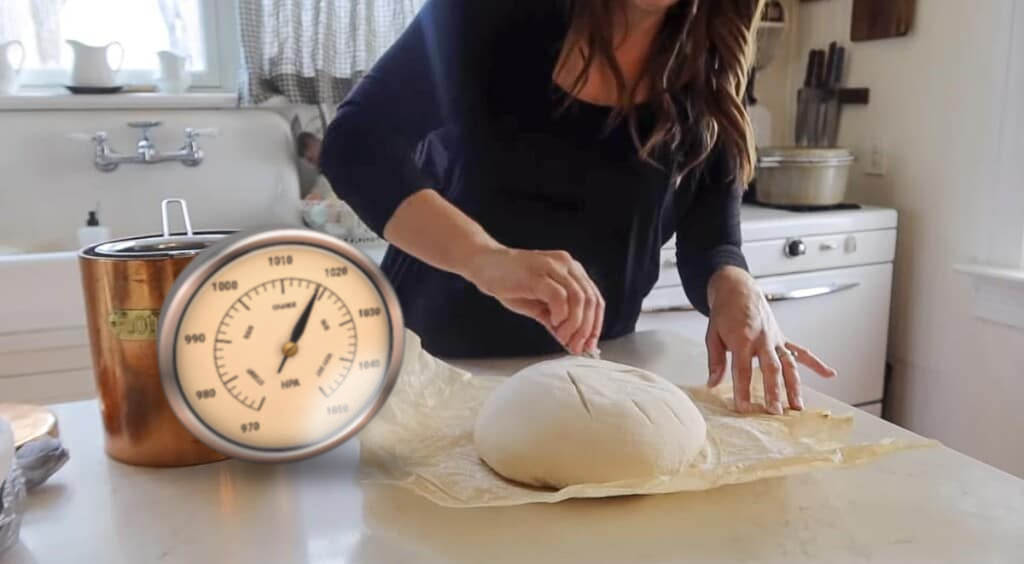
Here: 1018 hPa
